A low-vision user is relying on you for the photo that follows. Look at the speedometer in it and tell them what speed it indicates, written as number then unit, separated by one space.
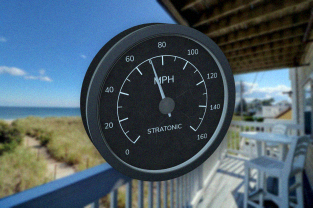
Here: 70 mph
